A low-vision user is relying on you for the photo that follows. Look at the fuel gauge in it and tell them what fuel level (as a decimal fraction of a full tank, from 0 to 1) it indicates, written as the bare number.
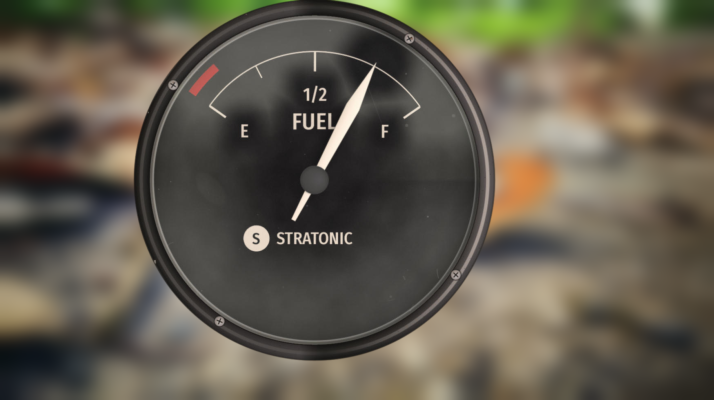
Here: 0.75
